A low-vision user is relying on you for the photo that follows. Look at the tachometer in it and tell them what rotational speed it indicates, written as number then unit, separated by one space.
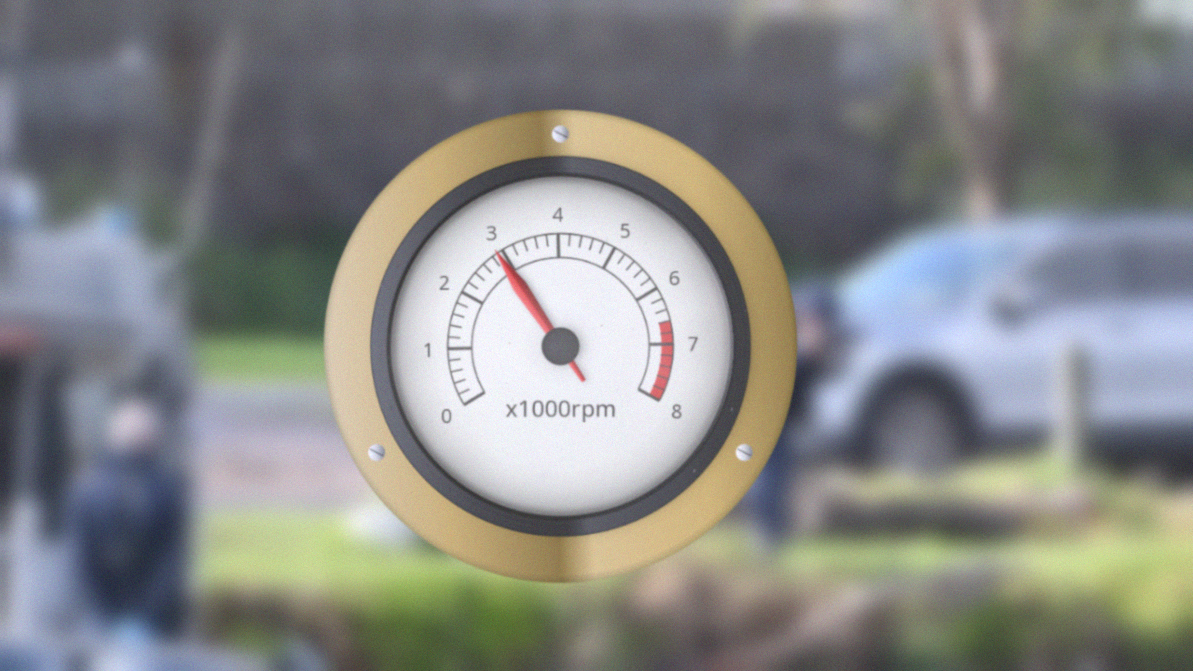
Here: 2900 rpm
